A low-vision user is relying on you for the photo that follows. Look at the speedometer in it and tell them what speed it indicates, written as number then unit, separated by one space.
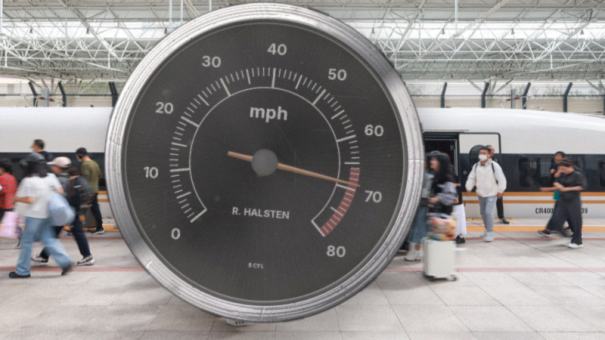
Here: 69 mph
